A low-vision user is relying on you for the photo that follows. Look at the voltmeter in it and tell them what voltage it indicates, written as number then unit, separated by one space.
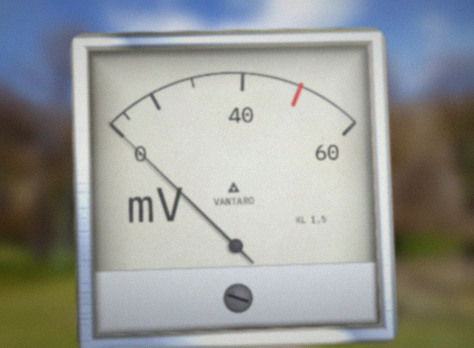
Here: 0 mV
